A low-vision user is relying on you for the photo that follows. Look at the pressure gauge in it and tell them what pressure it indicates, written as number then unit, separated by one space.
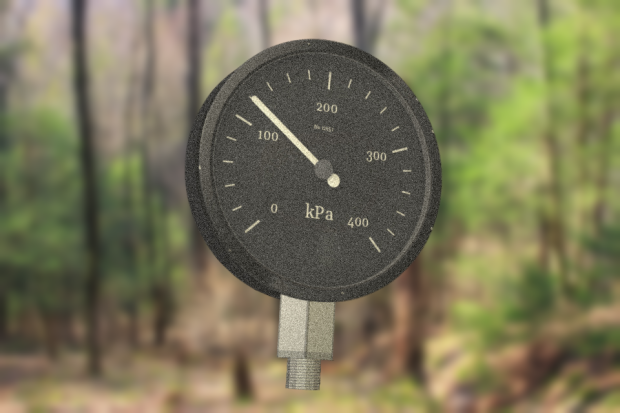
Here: 120 kPa
